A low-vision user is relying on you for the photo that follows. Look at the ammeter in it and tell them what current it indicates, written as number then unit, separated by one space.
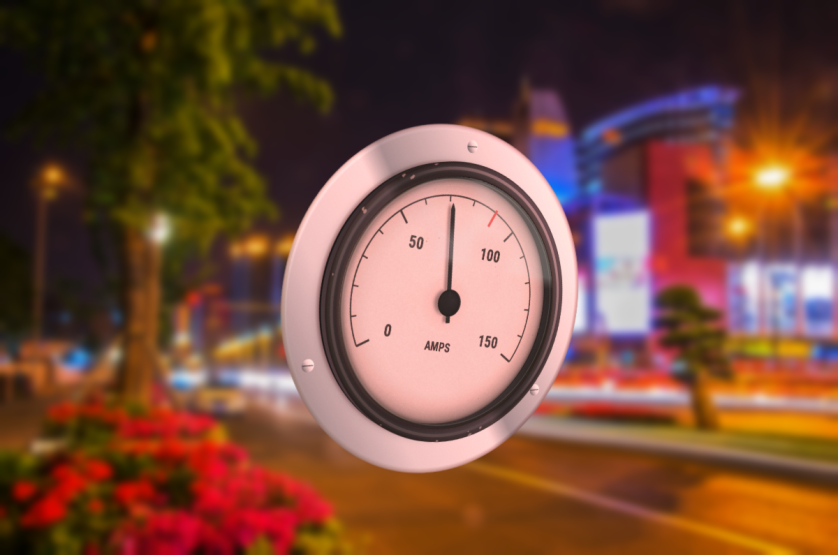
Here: 70 A
